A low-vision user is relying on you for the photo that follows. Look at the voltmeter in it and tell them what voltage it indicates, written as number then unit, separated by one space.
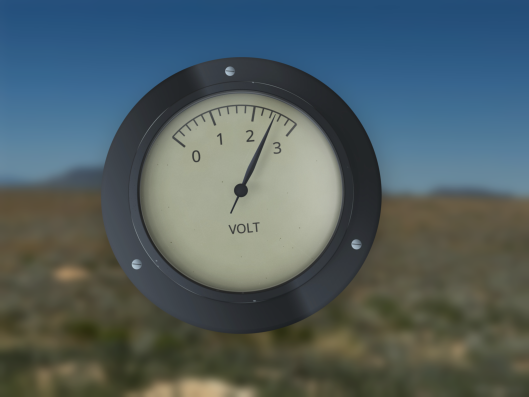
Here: 2.5 V
